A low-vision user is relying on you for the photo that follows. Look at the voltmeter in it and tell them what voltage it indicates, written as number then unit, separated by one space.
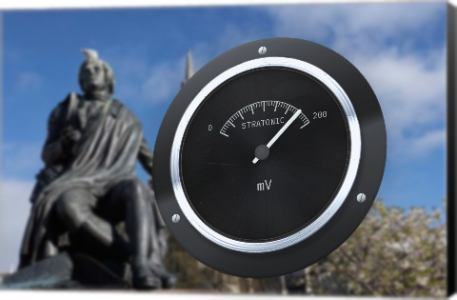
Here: 175 mV
